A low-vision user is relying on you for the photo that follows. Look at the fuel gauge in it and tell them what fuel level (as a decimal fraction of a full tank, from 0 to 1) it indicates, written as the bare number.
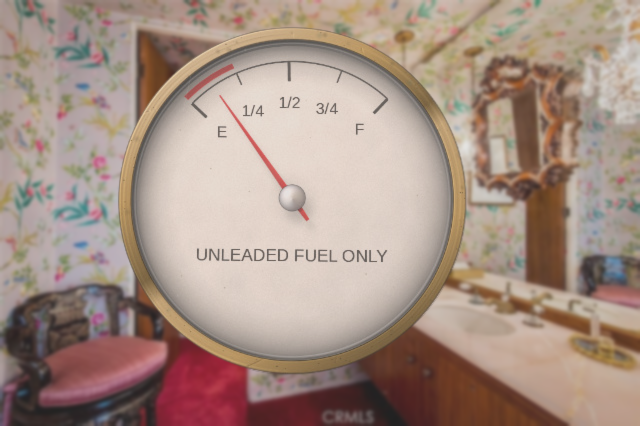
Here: 0.125
